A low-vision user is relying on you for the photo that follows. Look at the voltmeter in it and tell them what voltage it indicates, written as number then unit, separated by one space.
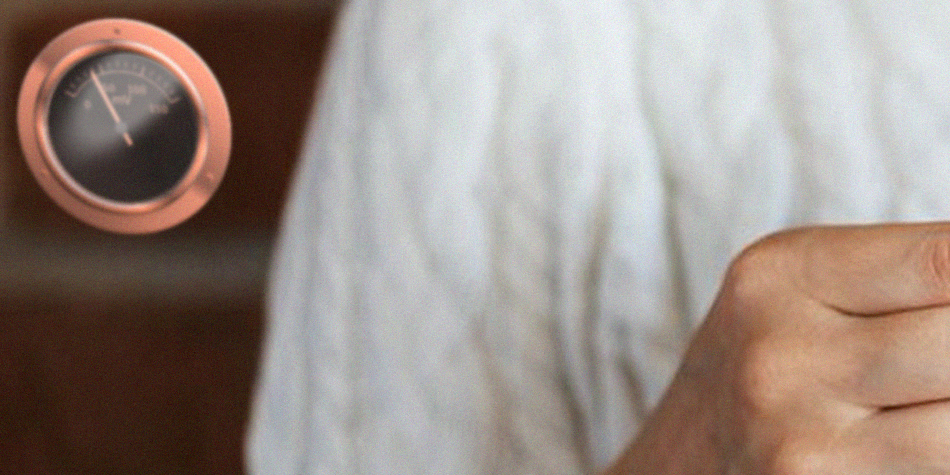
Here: 40 mV
